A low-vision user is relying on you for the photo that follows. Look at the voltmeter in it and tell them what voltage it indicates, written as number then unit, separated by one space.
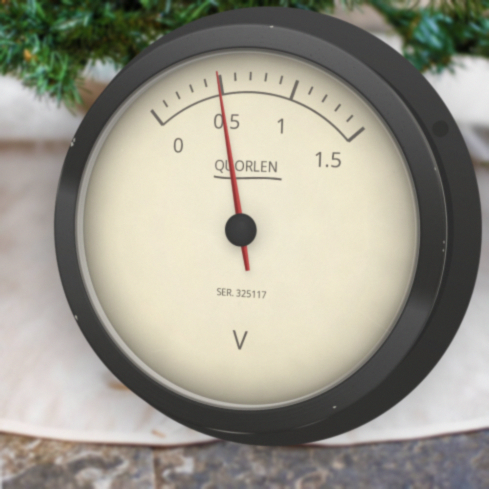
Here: 0.5 V
